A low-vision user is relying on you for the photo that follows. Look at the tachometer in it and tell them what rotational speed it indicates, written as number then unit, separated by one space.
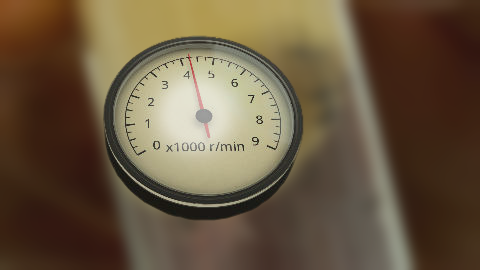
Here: 4250 rpm
